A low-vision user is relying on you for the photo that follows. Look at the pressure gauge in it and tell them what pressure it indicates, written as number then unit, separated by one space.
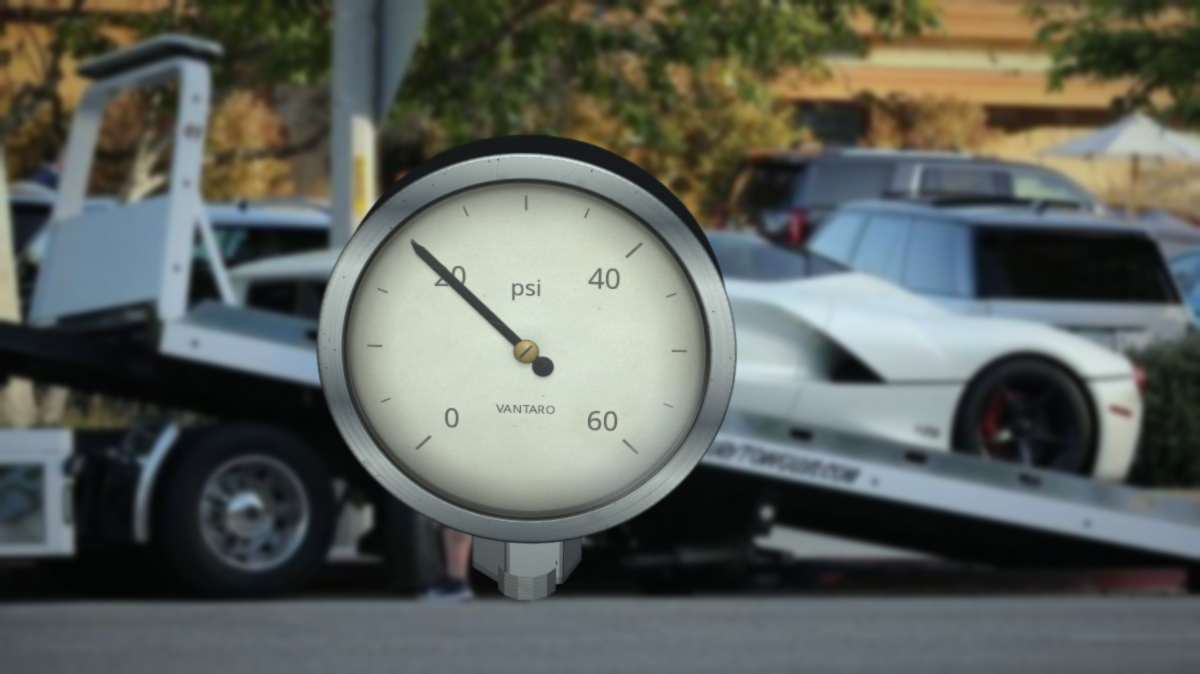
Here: 20 psi
